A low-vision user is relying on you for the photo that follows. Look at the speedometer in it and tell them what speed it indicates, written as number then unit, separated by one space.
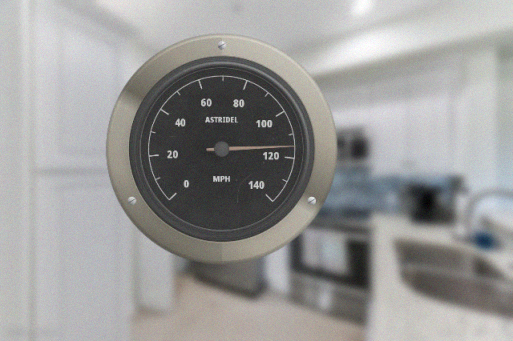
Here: 115 mph
